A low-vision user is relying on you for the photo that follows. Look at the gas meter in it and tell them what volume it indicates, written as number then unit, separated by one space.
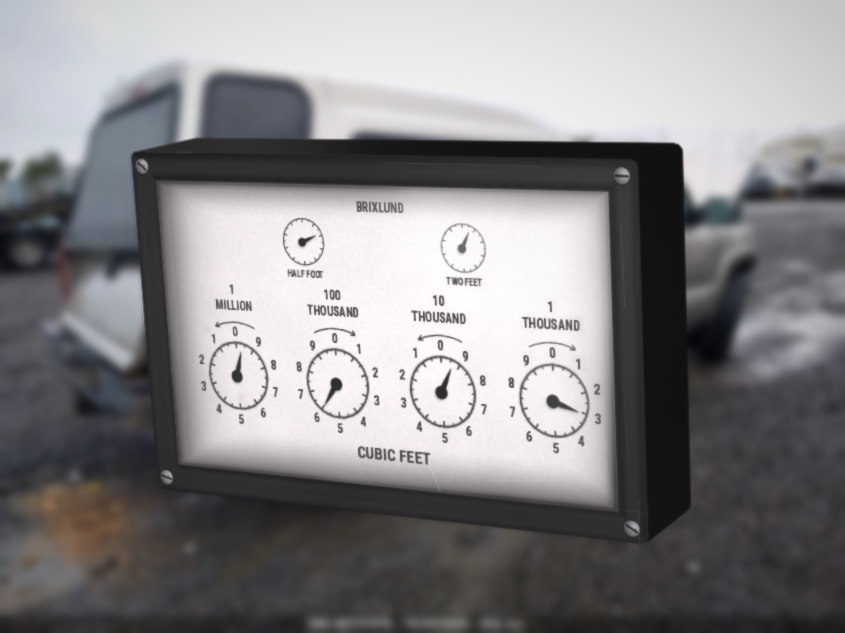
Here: 959300 ft³
